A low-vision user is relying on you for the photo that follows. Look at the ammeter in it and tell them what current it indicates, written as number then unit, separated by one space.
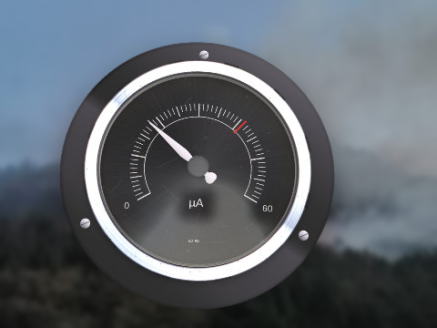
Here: 18 µA
